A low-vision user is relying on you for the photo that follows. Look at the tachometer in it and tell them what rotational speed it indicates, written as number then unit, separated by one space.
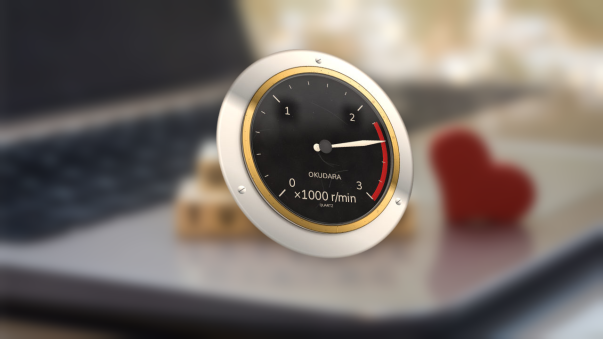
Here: 2400 rpm
